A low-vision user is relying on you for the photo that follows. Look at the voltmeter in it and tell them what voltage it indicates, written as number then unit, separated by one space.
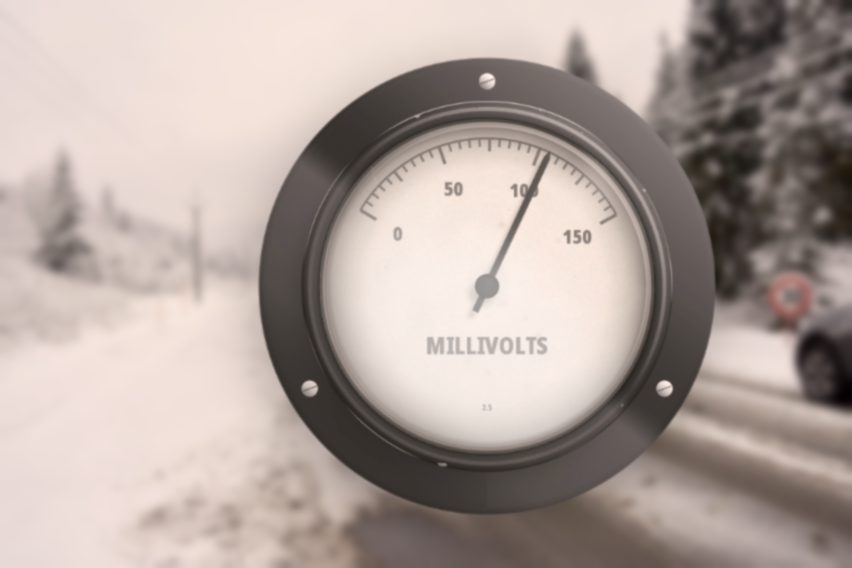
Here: 105 mV
